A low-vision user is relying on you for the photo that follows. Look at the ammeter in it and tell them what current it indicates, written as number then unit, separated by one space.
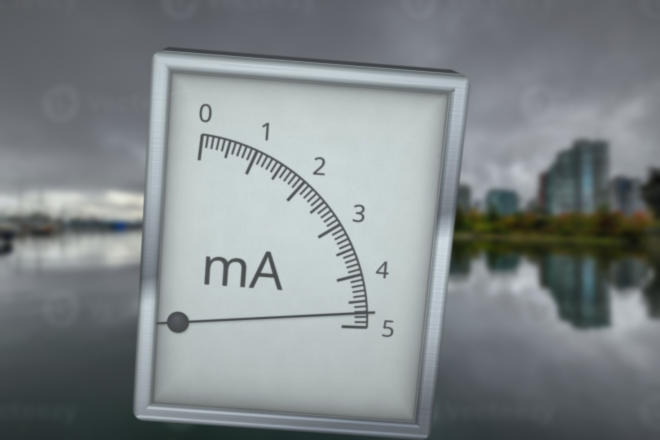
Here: 4.7 mA
